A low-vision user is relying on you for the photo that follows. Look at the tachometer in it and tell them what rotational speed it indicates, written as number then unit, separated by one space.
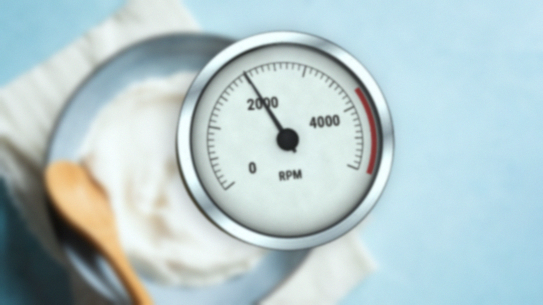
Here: 2000 rpm
